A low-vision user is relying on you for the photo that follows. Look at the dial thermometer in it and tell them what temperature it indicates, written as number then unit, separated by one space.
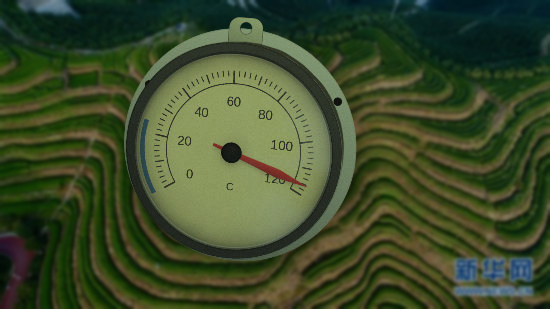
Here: 116 °C
